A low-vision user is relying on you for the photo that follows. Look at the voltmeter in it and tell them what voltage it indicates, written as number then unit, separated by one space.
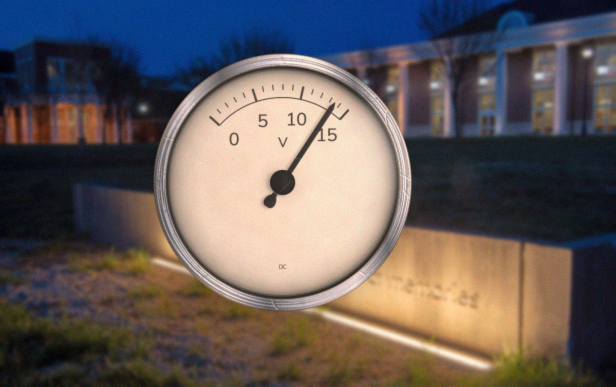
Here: 13.5 V
